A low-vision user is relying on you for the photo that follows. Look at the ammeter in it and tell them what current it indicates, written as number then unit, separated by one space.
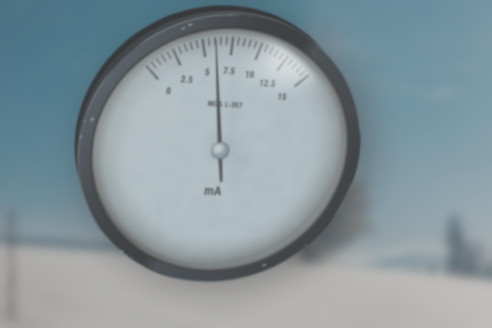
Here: 6 mA
